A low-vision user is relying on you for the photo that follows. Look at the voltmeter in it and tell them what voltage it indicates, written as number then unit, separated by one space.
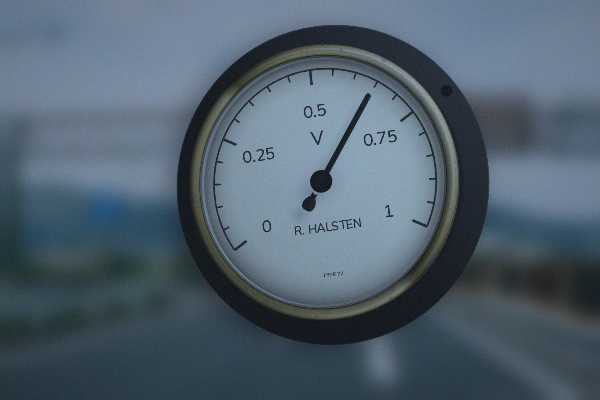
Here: 0.65 V
